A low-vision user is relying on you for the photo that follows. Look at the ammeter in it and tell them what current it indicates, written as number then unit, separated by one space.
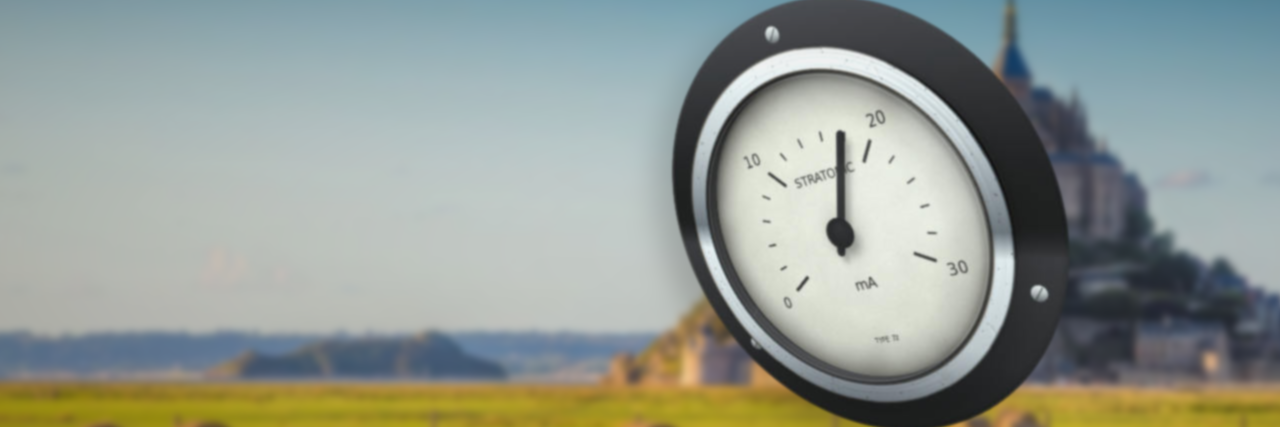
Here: 18 mA
